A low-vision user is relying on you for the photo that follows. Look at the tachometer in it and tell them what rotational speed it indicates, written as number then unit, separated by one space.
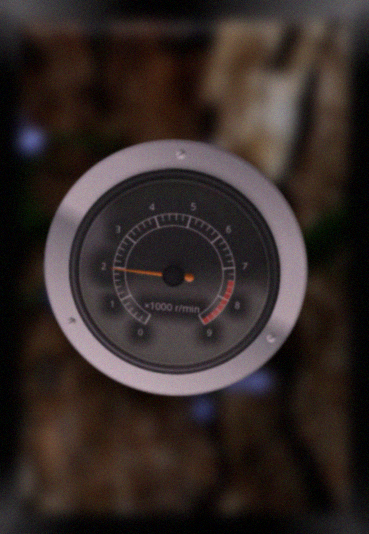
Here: 2000 rpm
